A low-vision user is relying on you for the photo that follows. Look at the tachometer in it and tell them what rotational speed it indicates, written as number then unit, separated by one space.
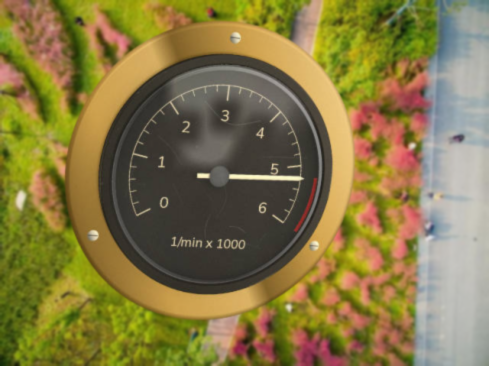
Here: 5200 rpm
